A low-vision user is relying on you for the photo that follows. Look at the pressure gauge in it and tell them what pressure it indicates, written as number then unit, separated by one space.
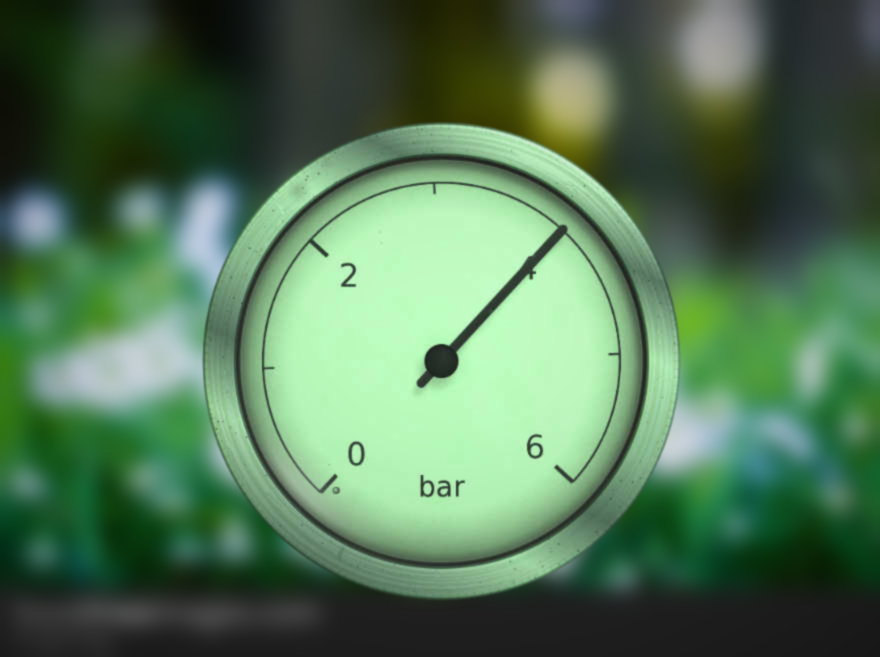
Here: 4 bar
